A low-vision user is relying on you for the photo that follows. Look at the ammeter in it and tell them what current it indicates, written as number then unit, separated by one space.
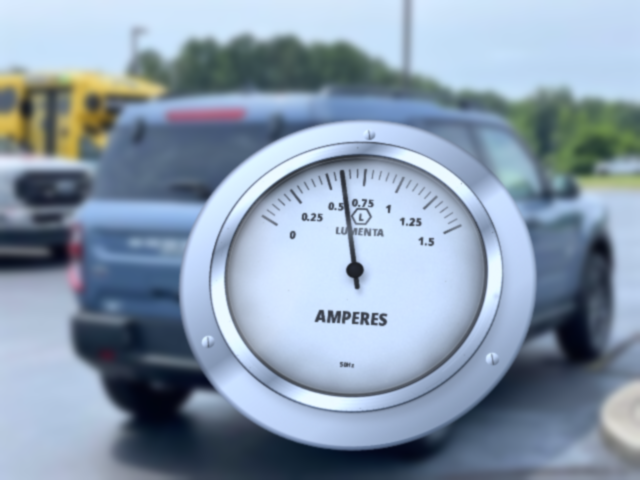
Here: 0.6 A
